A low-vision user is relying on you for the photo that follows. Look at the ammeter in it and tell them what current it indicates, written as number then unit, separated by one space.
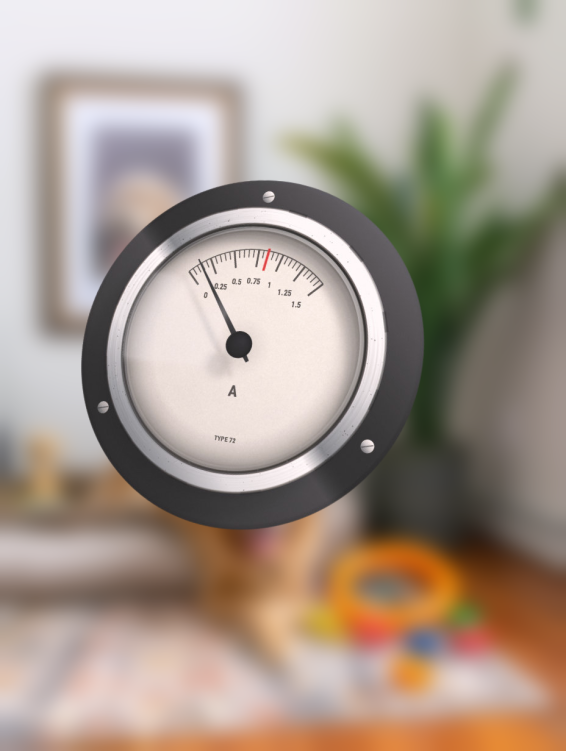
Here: 0.15 A
